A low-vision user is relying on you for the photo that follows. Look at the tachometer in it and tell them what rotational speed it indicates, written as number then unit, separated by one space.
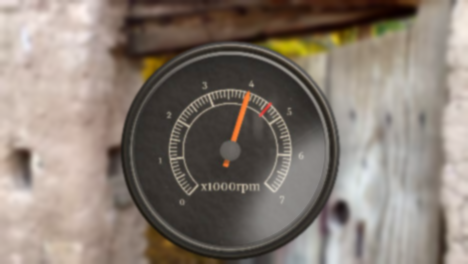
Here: 4000 rpm
